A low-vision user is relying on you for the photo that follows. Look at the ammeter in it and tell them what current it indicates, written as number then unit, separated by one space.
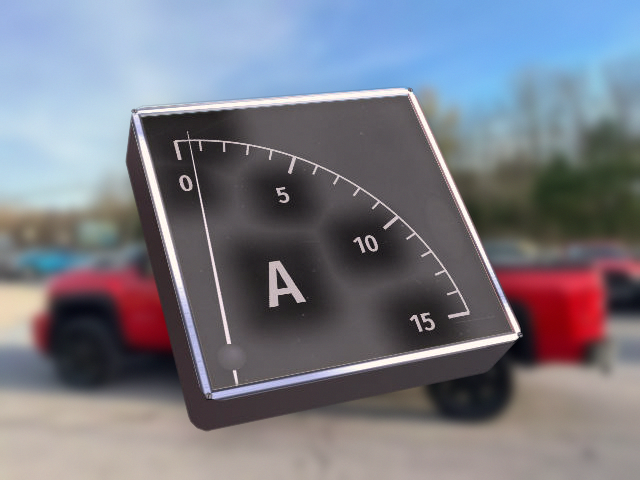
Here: 0.5 A
